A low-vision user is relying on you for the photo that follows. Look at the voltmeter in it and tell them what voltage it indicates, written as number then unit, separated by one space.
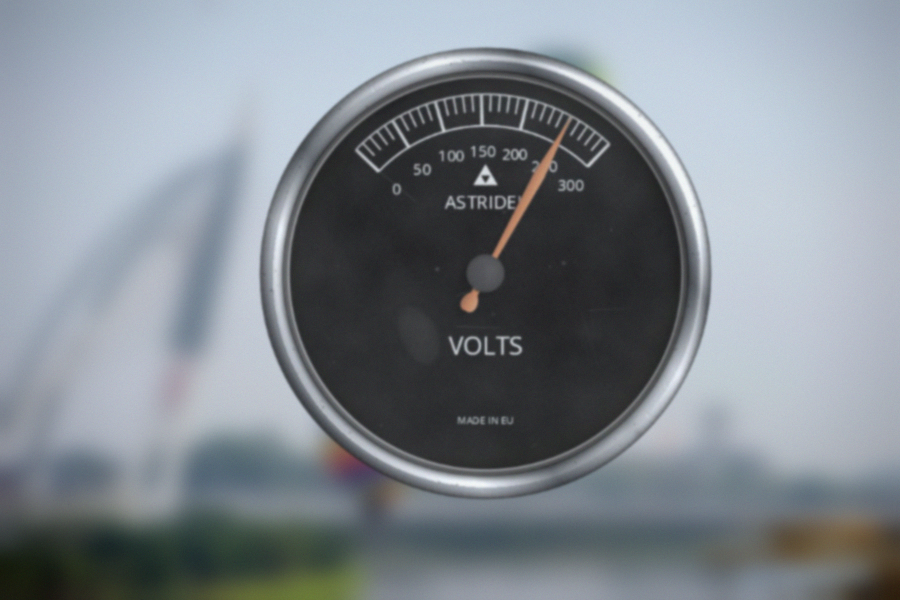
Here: 250 V
